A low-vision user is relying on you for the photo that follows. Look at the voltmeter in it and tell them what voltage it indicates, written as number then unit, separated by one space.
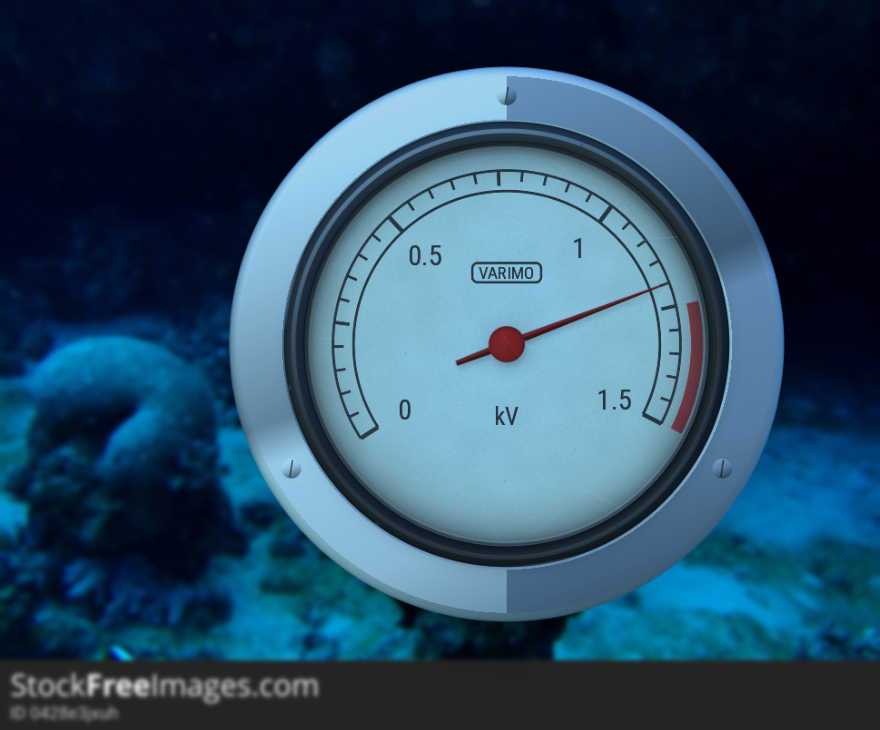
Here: 1.2 kV
